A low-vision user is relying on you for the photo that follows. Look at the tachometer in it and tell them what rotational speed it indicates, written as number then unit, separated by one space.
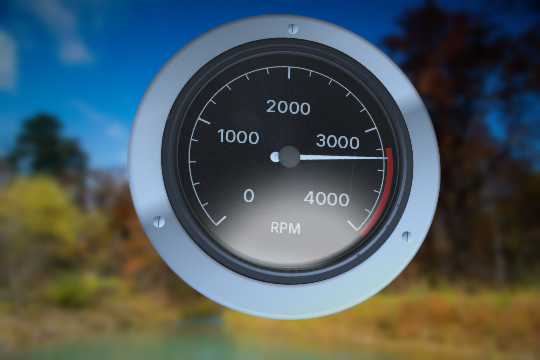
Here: 3300 rpm
